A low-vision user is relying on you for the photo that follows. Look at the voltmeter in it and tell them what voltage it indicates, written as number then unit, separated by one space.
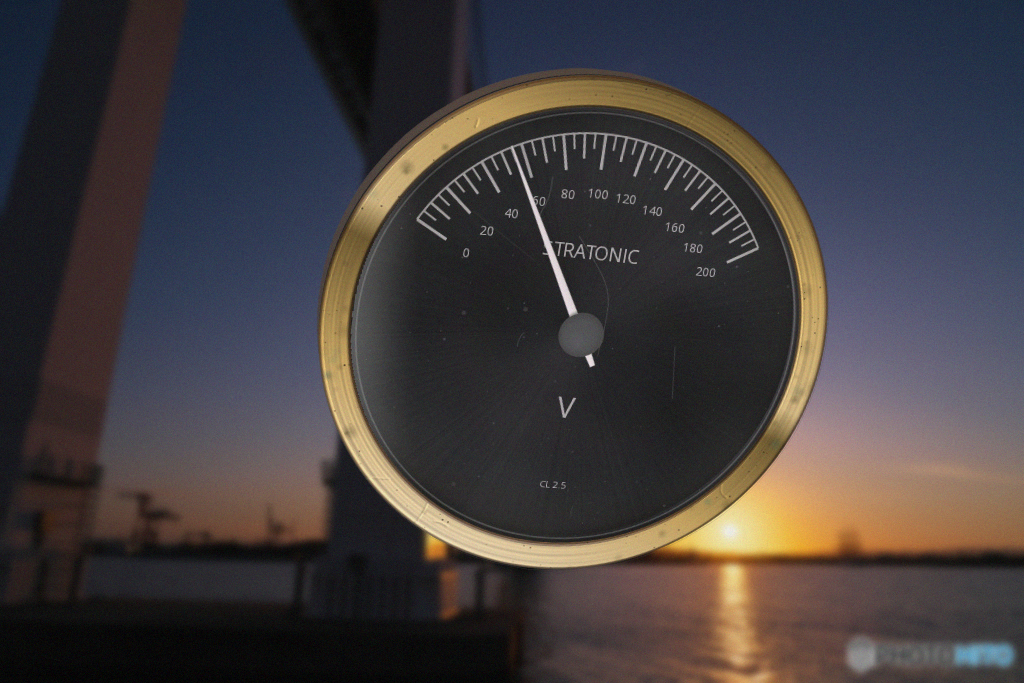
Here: 55 V
